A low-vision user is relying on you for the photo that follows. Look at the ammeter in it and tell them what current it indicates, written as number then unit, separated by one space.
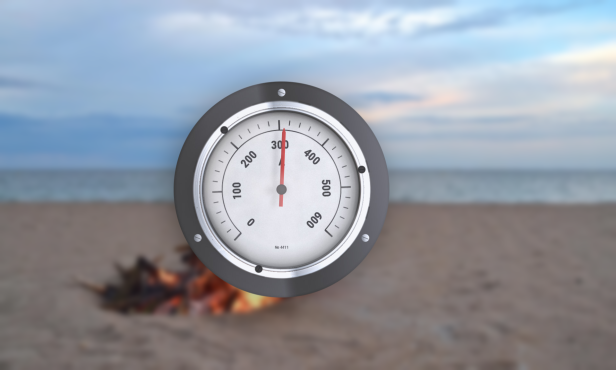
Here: 310 A
